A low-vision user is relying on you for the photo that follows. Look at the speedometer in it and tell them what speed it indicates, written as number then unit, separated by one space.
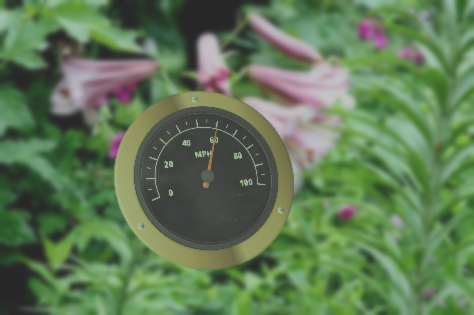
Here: 60 mph
